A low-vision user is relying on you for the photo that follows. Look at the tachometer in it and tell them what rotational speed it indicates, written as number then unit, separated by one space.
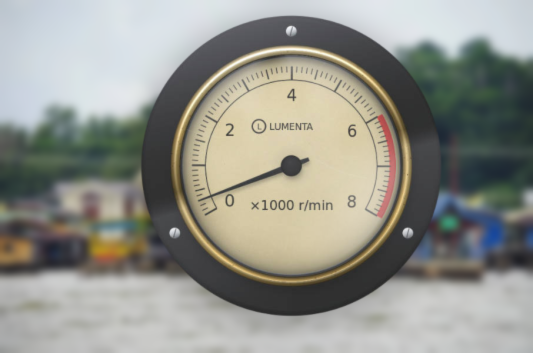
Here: 300 rpm
